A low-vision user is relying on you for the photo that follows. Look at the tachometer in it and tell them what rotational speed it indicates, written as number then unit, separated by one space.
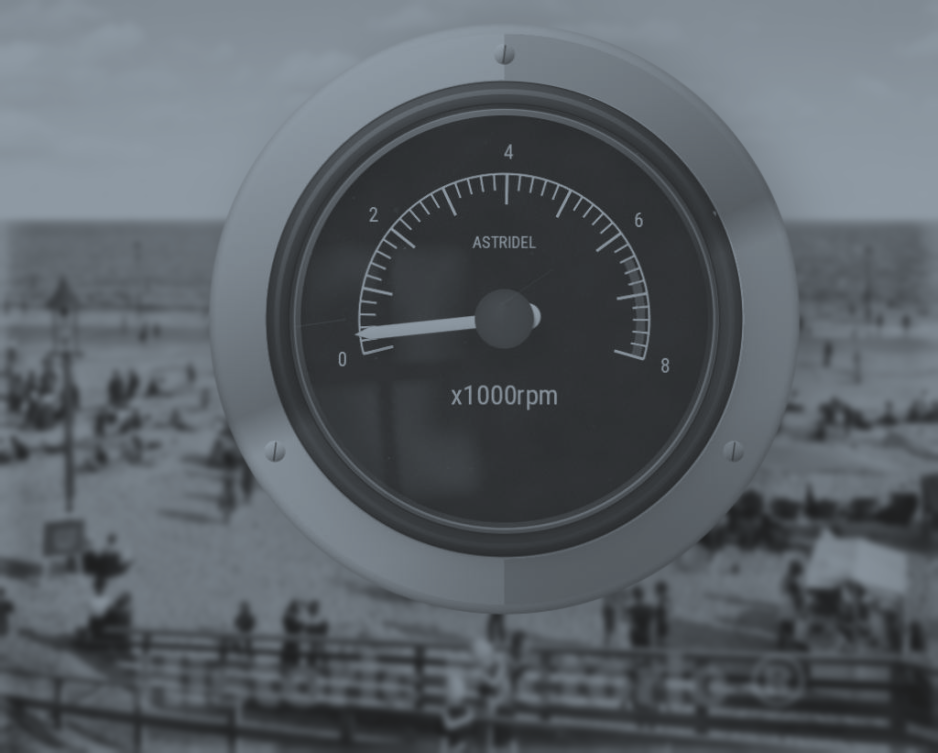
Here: 300 rpm
